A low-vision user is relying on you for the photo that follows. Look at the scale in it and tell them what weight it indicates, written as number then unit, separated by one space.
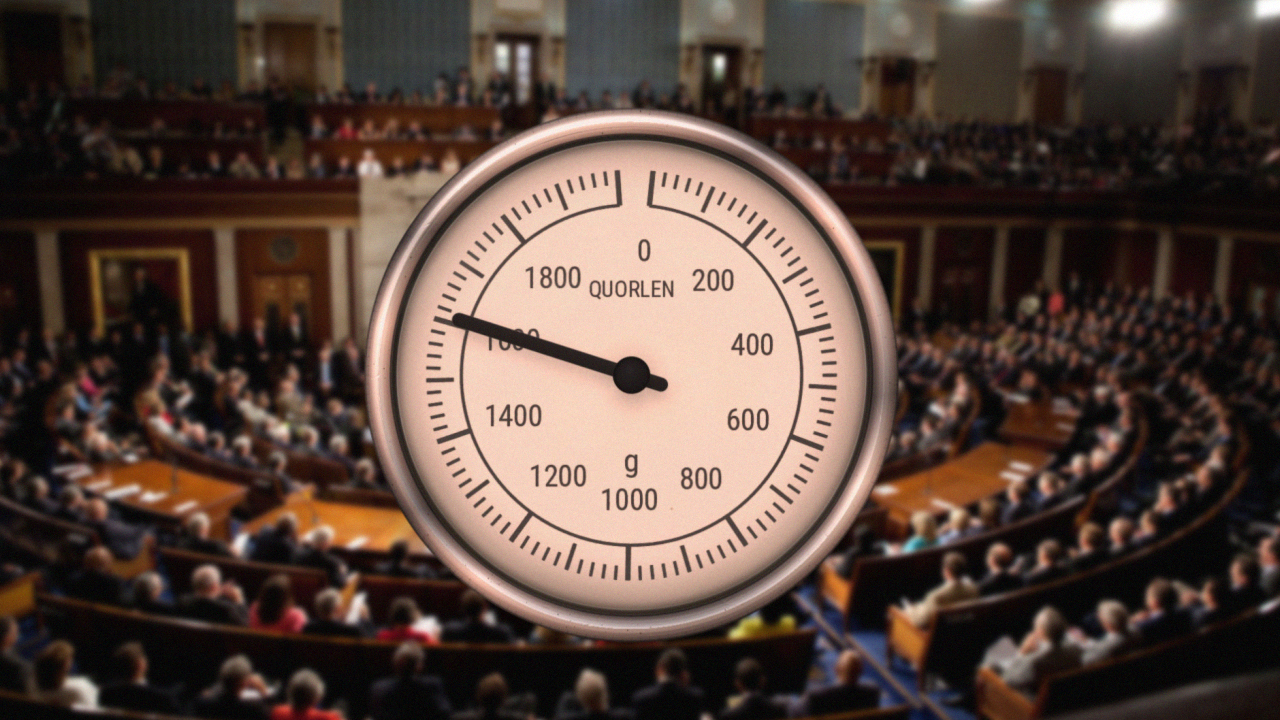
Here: 1610 g
